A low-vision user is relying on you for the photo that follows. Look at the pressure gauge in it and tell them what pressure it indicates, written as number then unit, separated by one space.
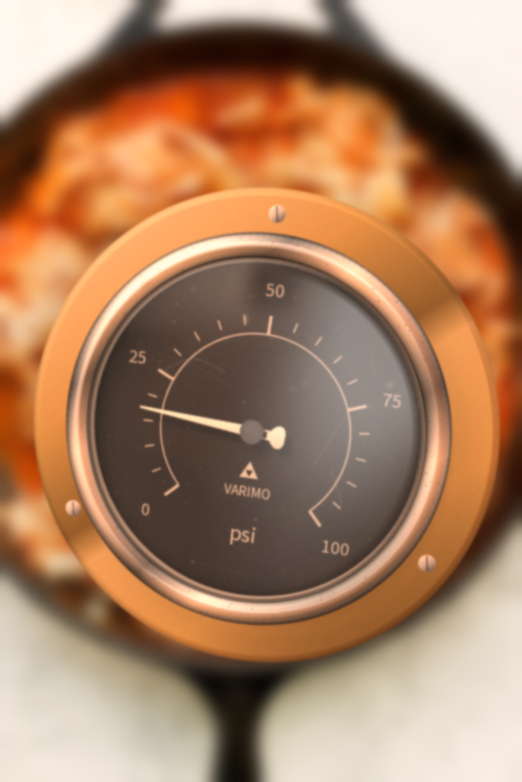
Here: 17.5 psi
